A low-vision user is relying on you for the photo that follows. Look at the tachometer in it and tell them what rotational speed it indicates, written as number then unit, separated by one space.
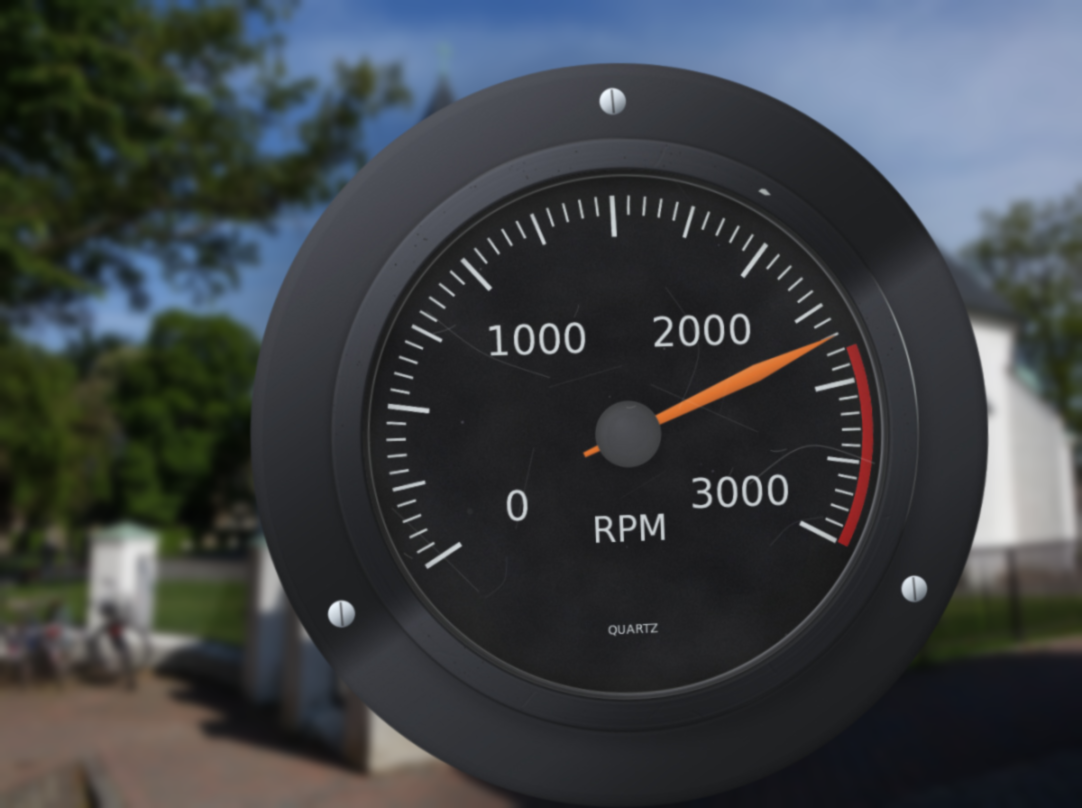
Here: 2350 rpm
